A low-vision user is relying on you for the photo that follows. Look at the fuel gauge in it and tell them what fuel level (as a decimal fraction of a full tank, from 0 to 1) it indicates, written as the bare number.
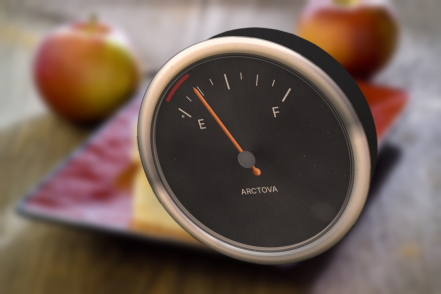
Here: 0.25
